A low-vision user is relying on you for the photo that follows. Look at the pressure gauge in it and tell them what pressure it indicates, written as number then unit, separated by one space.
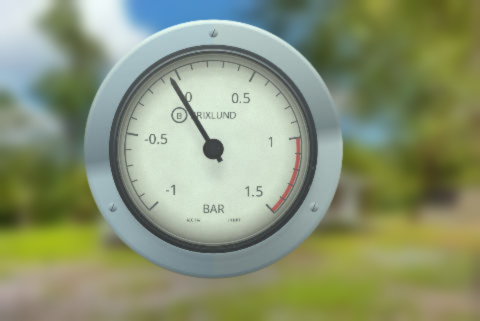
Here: -0.05 bar
